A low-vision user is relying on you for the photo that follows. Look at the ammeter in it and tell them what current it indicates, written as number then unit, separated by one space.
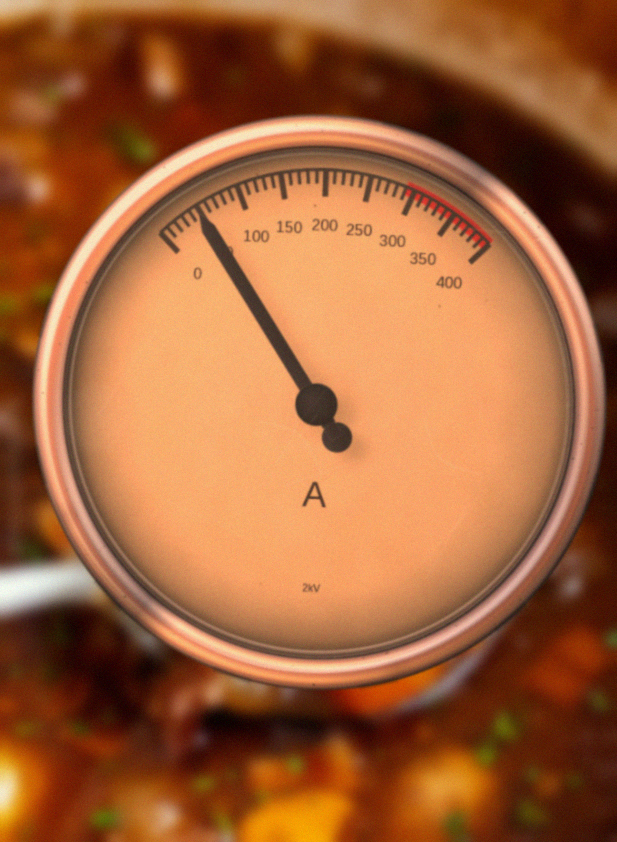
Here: 50 A
